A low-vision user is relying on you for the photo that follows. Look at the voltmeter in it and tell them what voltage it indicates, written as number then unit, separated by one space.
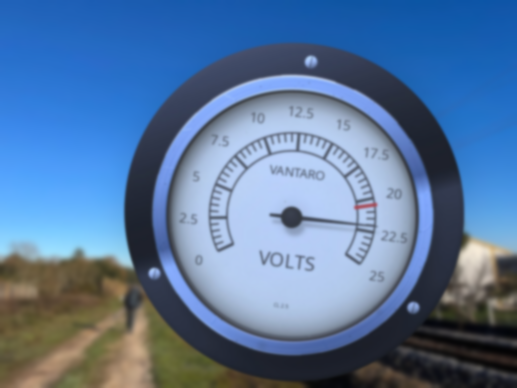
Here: 22 V
